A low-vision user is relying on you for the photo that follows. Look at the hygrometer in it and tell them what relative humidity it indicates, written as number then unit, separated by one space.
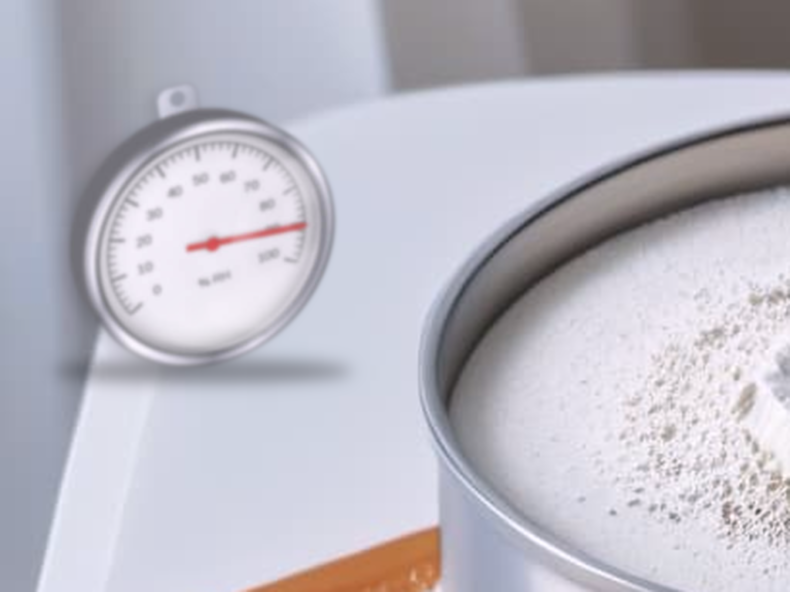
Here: 90 %
